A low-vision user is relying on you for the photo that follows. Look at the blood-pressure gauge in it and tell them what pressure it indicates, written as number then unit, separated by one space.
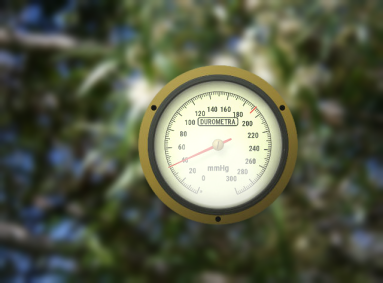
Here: 40 mmHg
